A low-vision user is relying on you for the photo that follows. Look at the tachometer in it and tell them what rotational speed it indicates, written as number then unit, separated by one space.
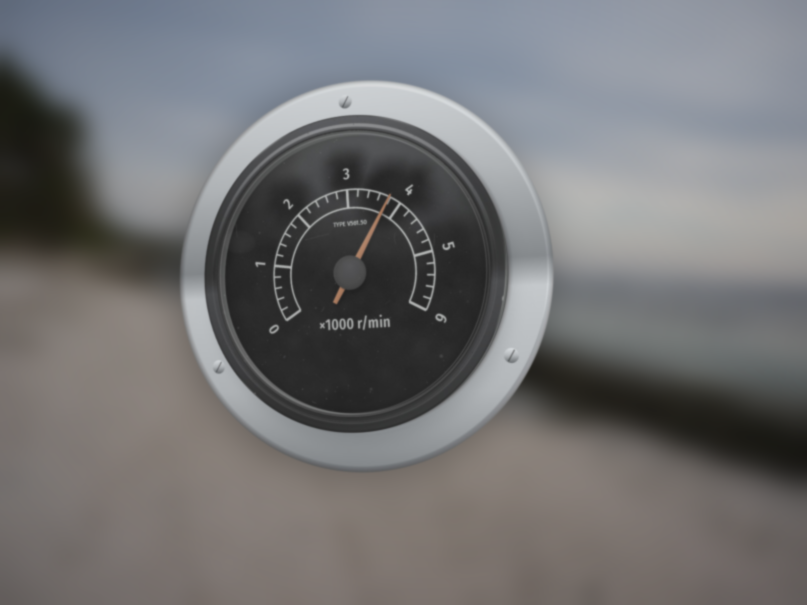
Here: 3800 rpm
